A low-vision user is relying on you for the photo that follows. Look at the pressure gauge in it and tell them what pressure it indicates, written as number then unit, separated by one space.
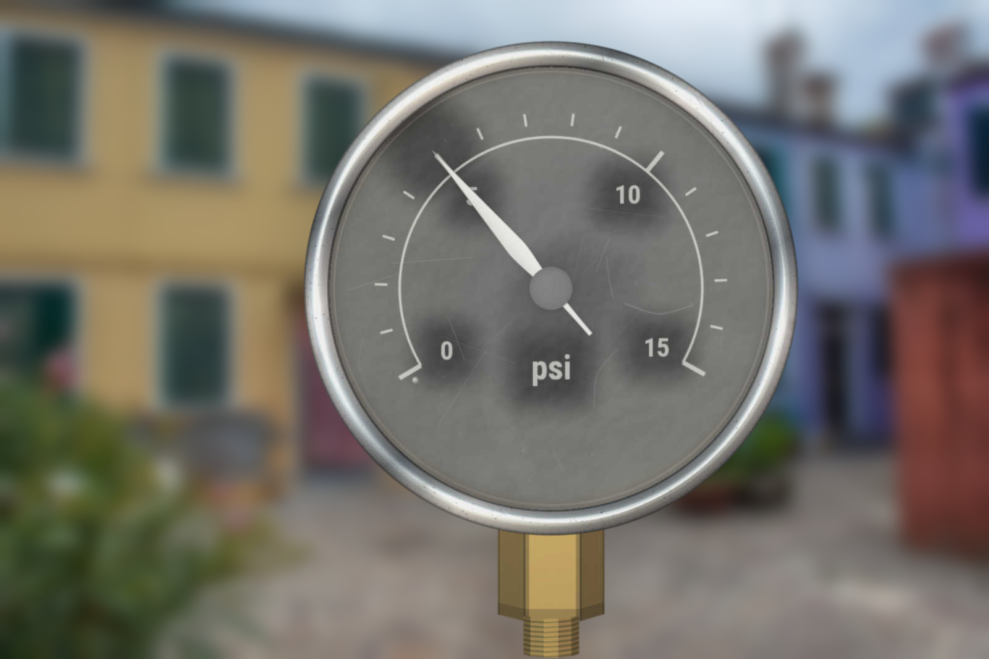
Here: 5 psi
